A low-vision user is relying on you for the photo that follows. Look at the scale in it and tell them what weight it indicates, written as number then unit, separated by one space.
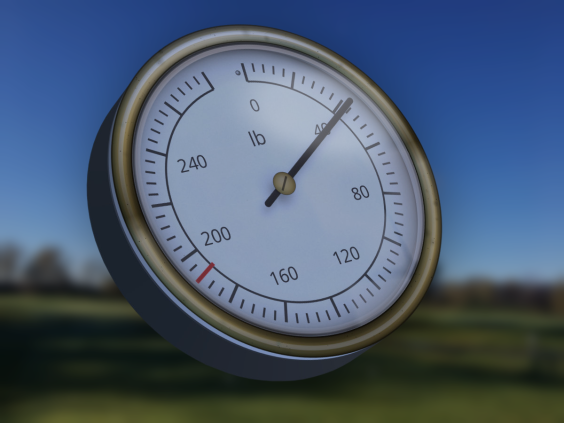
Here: 42 lb
